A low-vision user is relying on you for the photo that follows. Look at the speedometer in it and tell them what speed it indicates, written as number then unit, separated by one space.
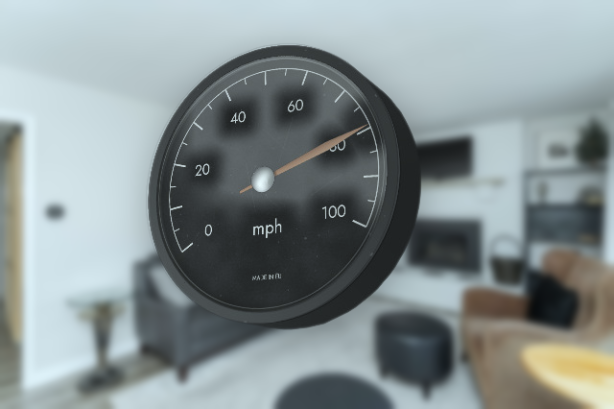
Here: 80 mph
